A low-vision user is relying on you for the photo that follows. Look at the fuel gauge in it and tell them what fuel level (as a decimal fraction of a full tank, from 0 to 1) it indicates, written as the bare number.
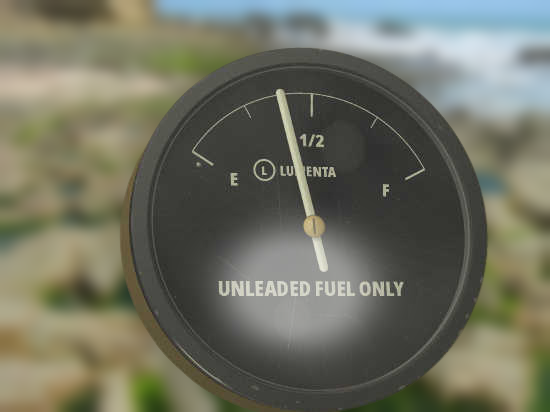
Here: 0.375
